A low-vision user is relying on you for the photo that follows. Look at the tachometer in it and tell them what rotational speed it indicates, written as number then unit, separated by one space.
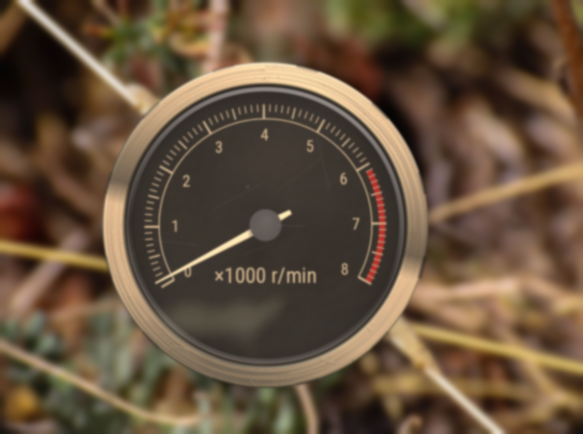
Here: 100 rpm
